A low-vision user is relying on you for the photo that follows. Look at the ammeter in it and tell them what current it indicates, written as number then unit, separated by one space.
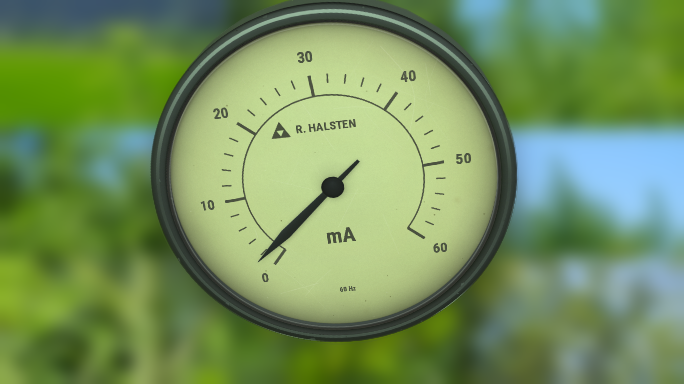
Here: 2 mA
